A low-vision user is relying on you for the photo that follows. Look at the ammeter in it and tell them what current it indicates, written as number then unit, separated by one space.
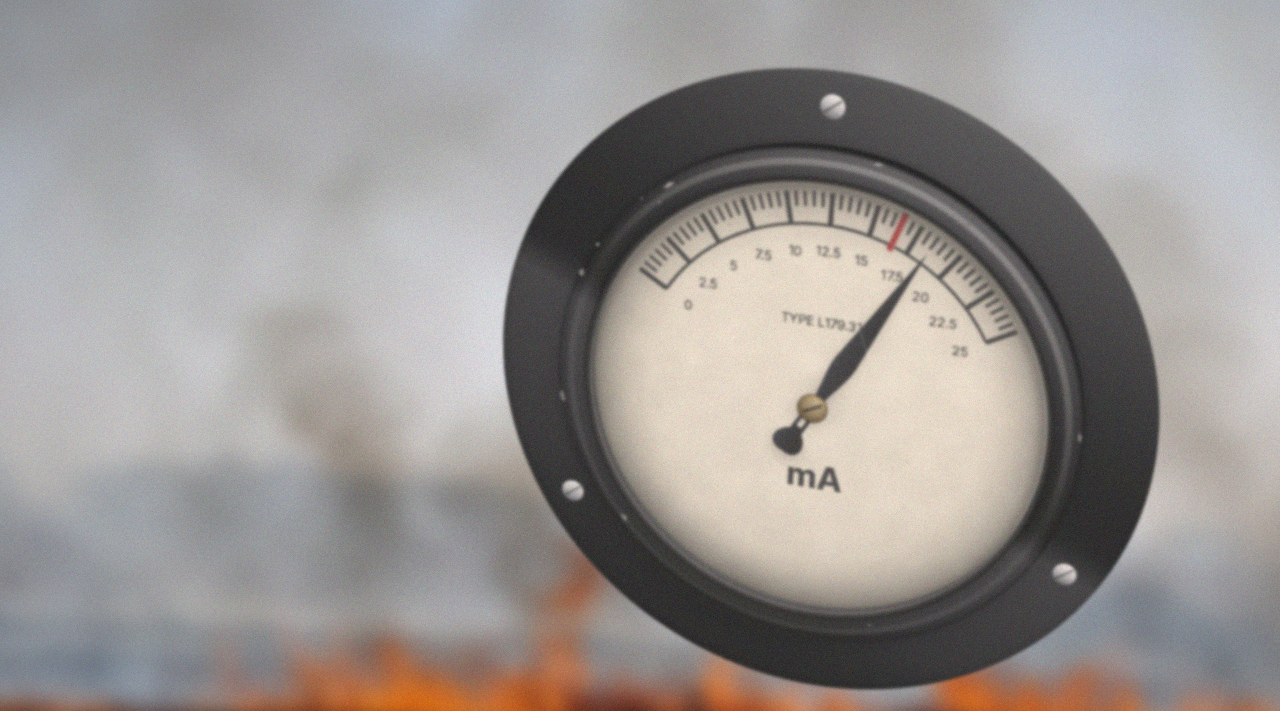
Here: 18.5 mA
